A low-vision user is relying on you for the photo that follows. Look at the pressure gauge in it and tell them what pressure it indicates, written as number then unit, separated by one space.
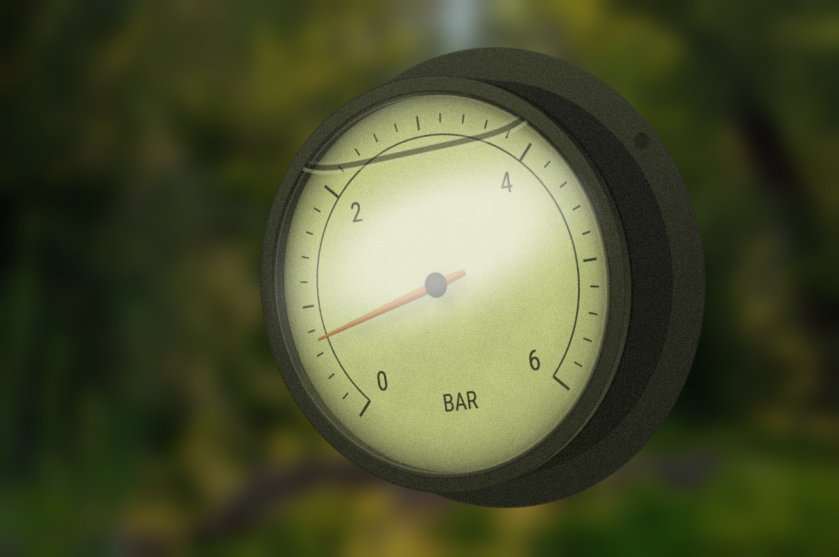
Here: 0.7 bar
